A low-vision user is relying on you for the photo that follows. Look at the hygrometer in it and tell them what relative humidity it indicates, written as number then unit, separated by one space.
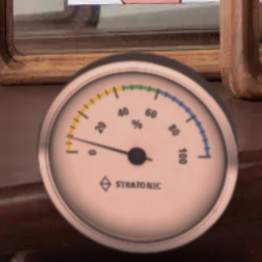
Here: 8 %
